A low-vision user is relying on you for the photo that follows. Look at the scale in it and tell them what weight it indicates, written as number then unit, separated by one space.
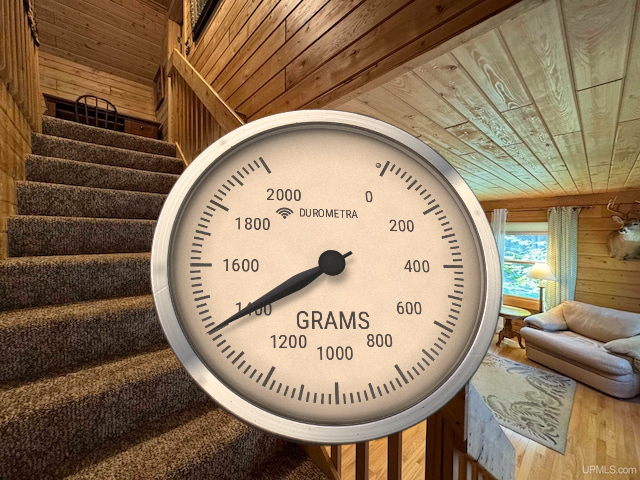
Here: 1400 g
